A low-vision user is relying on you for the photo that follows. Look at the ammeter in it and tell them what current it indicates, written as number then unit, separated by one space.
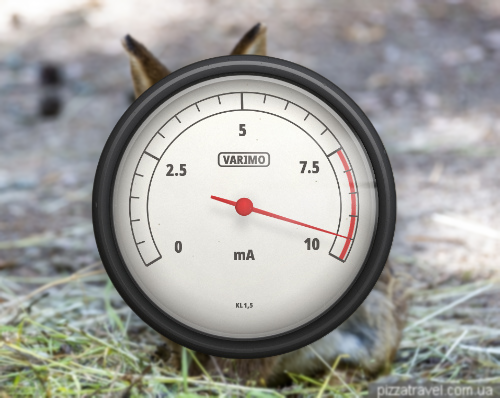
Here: 9.5 mA
